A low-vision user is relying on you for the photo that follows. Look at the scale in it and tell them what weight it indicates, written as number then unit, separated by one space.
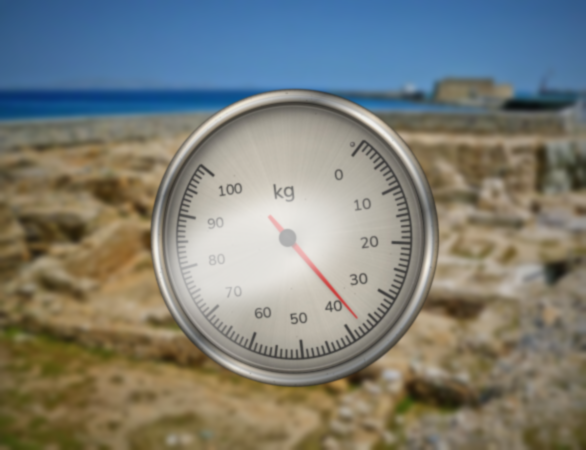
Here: 37 kg
